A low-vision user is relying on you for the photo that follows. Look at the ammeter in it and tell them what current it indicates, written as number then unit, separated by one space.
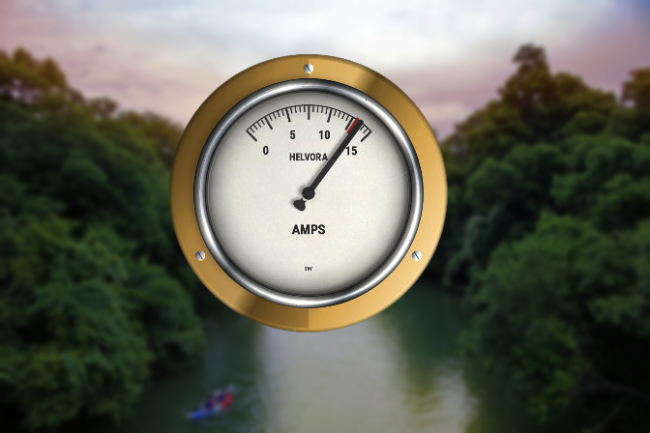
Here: 13.5 A
